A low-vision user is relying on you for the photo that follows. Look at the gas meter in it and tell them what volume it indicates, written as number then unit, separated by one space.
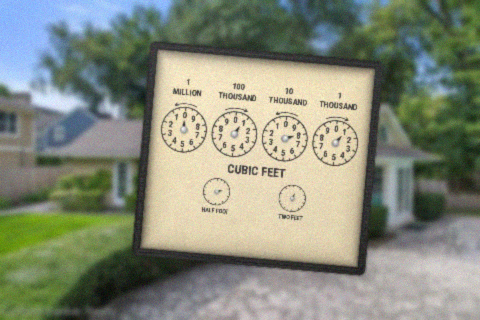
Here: 8100 ft³
